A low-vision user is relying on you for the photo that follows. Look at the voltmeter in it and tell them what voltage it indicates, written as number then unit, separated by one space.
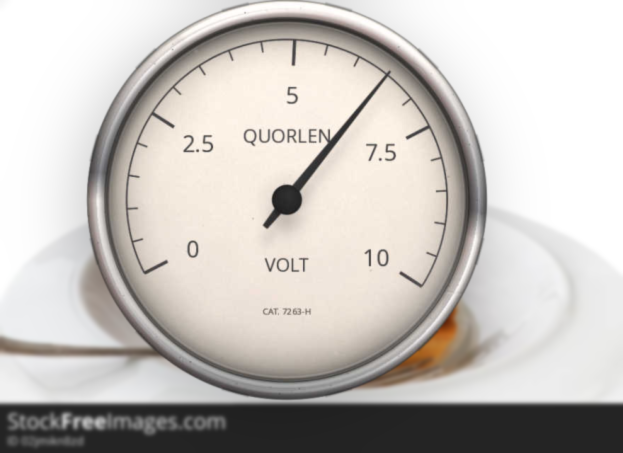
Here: 6.5 V
